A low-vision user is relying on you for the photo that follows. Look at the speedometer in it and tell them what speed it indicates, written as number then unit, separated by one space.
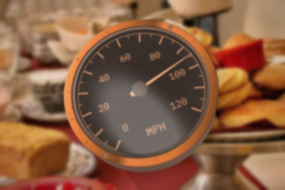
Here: 95 mph
